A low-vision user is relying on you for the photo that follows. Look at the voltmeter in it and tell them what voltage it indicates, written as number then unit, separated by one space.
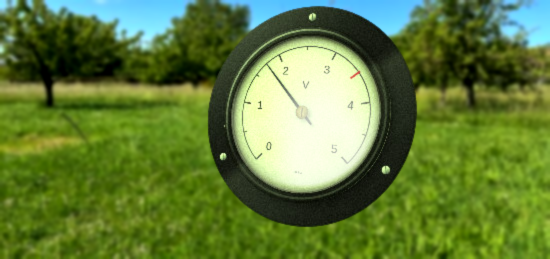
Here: 1.75 V
